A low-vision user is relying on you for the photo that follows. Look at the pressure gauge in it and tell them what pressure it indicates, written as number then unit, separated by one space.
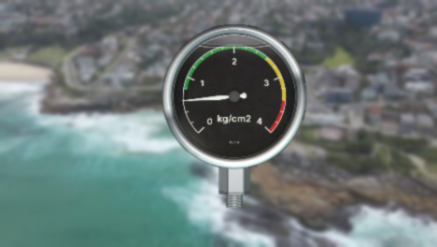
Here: 0.6 kg/cm²
